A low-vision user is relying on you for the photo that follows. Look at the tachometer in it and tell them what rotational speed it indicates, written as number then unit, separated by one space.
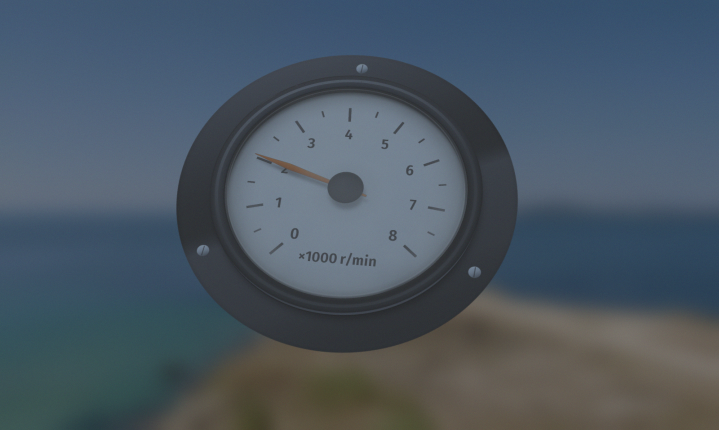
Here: 2000 rpm
